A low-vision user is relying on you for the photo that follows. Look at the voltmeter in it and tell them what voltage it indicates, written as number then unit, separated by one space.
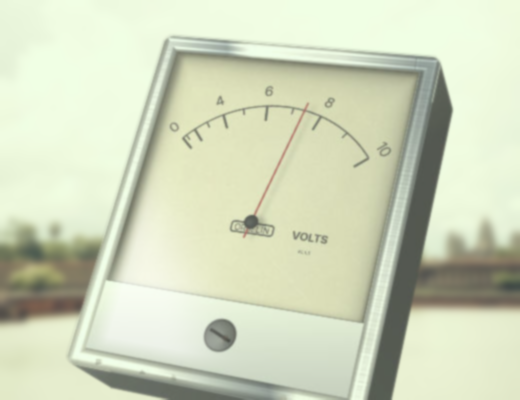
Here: 7.5 V
